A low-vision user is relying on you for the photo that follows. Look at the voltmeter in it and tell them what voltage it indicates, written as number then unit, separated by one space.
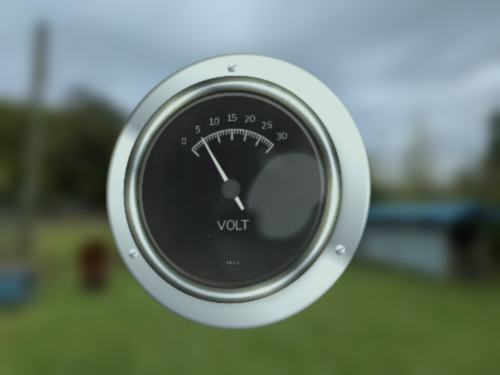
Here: 5 V
